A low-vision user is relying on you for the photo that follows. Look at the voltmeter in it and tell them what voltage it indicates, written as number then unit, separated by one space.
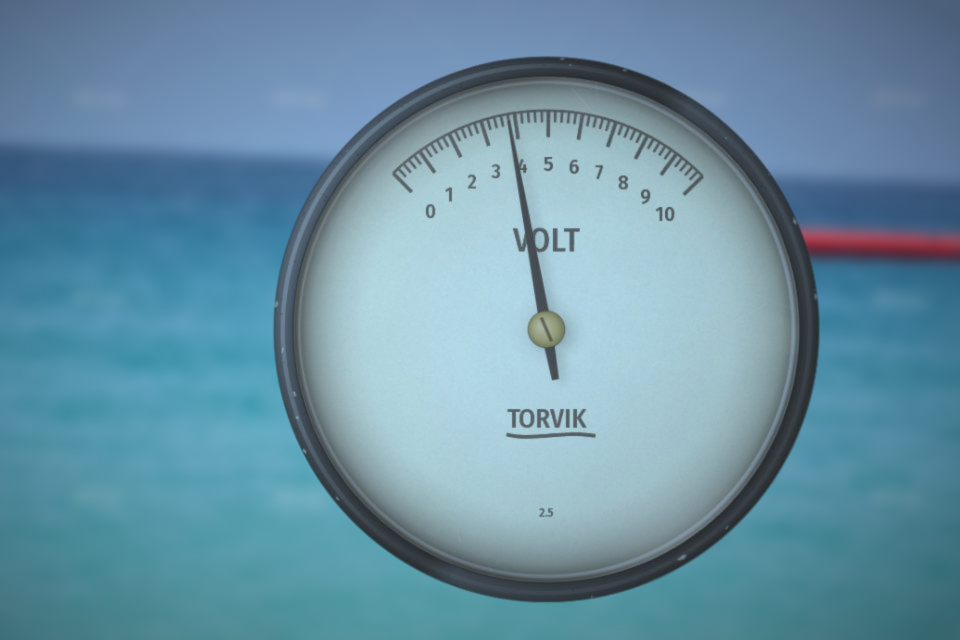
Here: 3.8 V
